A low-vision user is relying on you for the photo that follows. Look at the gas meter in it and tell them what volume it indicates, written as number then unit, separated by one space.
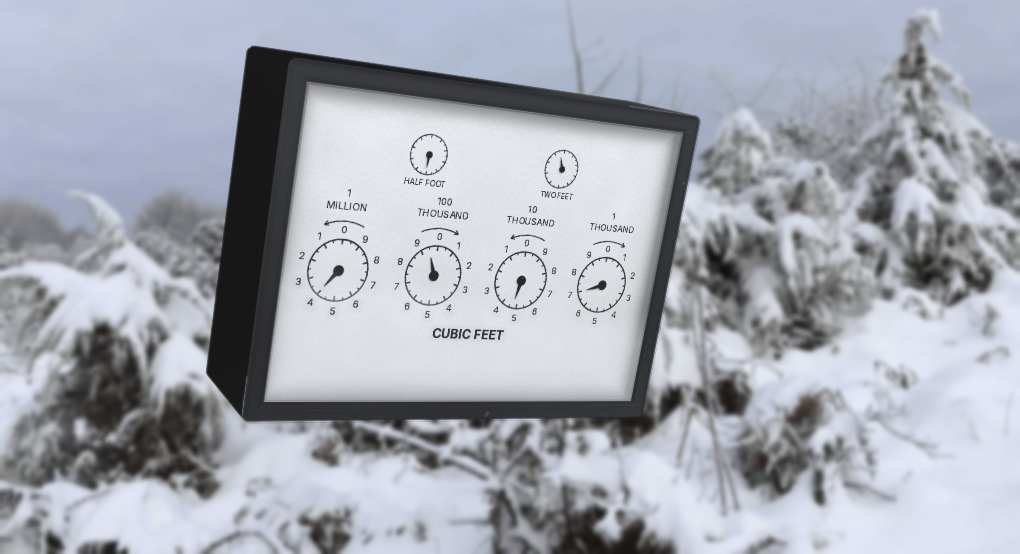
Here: 394700 ft³
